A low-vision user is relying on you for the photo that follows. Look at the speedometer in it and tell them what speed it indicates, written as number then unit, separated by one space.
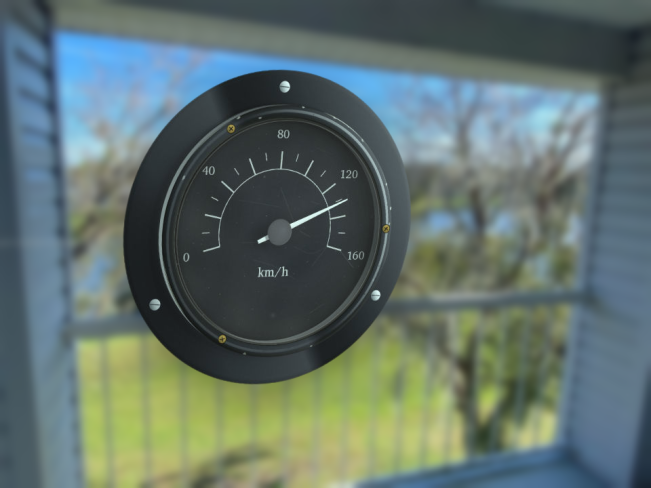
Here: 130 km/h
